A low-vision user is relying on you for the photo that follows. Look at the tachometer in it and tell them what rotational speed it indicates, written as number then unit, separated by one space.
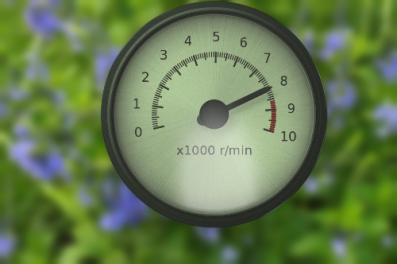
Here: 8000 rpm
